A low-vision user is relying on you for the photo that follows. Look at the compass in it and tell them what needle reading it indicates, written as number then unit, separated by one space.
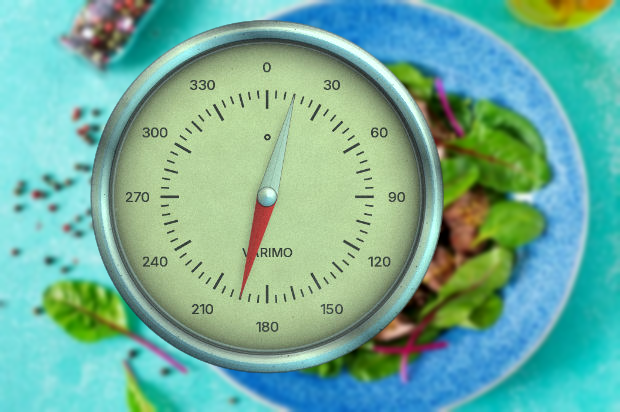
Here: 195 °
